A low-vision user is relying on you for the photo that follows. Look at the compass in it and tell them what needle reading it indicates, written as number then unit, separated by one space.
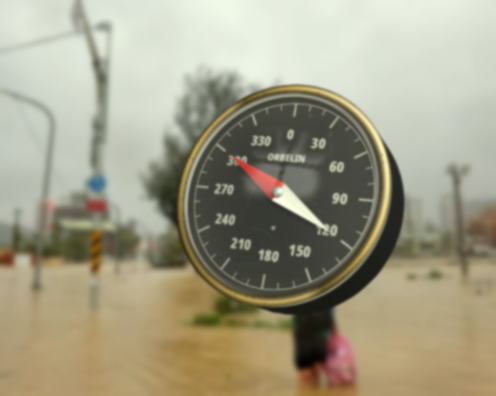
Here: 300 °
